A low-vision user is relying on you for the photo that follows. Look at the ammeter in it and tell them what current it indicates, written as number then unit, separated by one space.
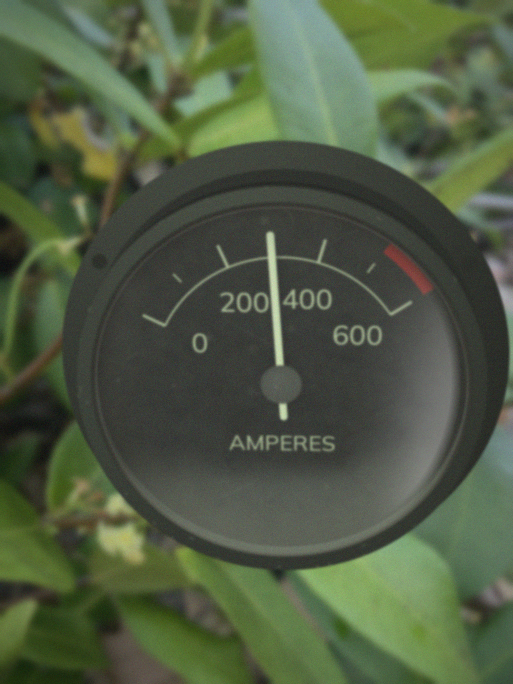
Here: 300 A
